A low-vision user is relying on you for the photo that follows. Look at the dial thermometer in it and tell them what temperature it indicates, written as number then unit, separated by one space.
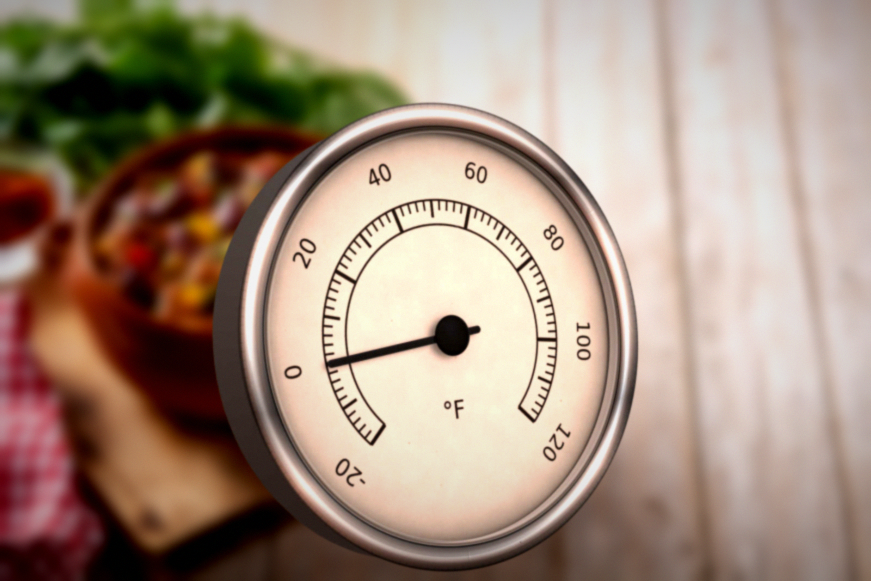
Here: 0 °F
